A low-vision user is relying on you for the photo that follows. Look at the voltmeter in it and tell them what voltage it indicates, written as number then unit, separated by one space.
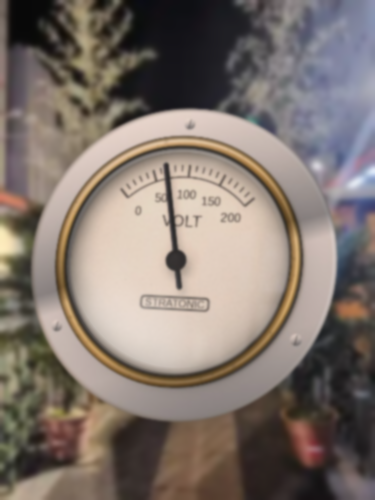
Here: 70 V
